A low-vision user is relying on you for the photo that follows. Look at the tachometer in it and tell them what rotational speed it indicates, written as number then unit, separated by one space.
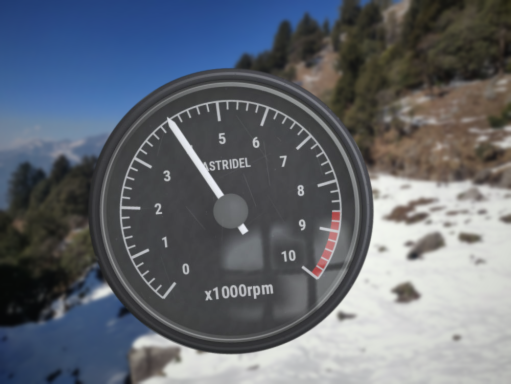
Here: 4000 rpm
